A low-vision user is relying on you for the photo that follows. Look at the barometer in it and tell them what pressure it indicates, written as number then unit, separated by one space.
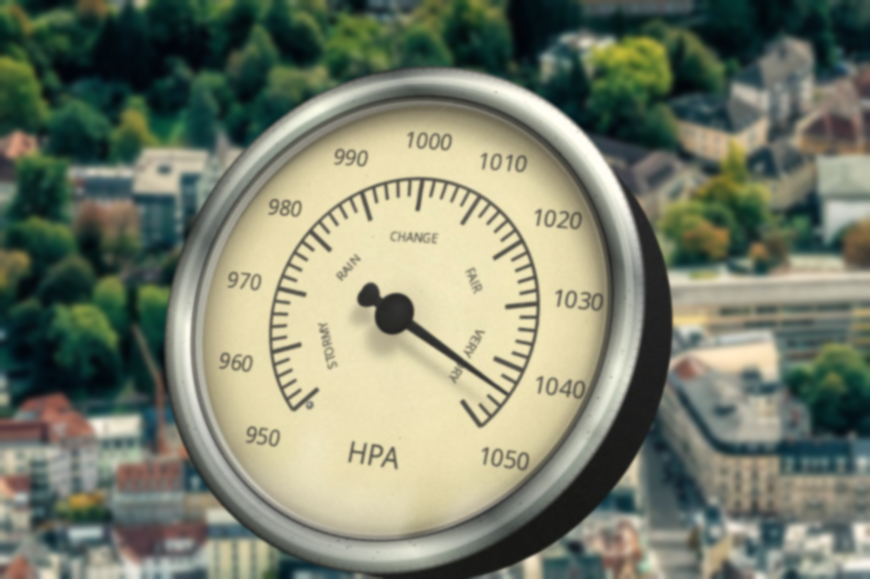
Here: 1044 hPa
